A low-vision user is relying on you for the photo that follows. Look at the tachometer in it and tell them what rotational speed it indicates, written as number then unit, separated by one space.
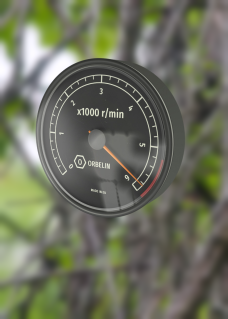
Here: 5800 rpm
